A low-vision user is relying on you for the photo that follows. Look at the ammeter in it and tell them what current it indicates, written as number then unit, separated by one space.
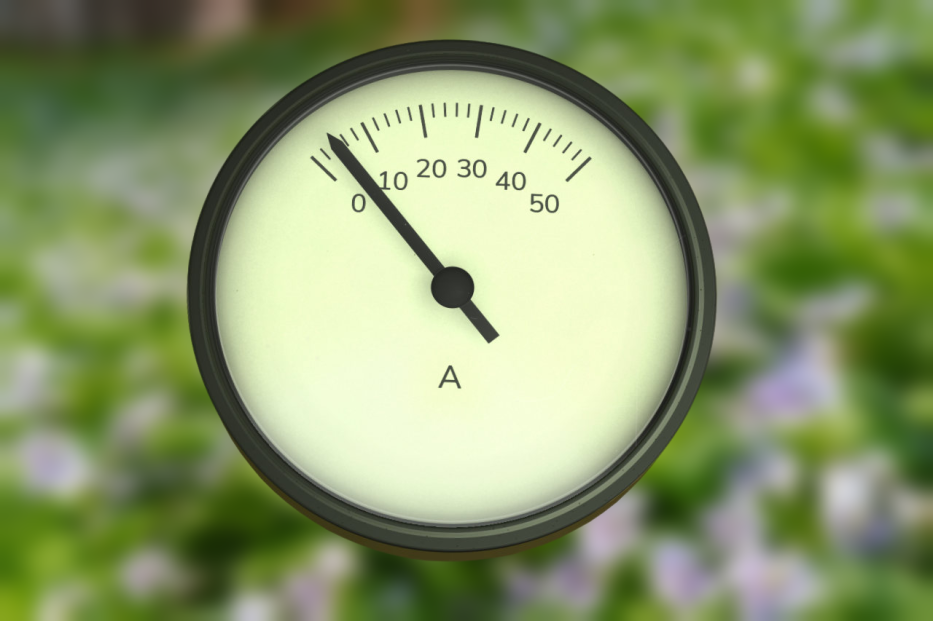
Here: 4 A
